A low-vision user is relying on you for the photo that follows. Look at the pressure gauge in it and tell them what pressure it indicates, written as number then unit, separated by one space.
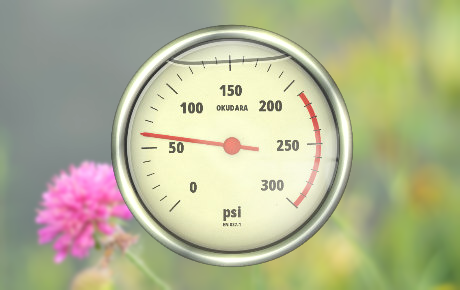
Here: 60 psi
